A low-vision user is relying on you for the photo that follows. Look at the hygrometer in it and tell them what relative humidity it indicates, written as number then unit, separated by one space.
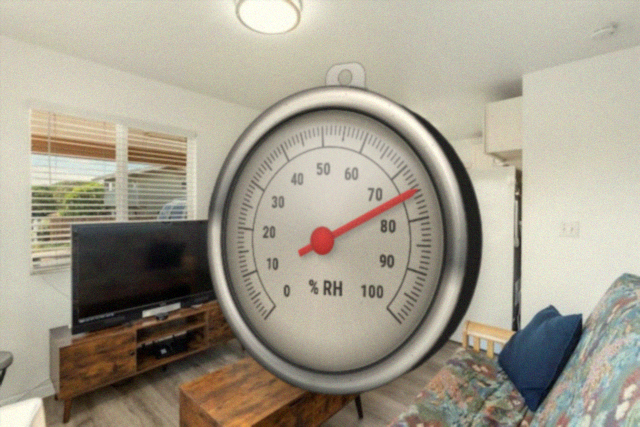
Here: 75 %
